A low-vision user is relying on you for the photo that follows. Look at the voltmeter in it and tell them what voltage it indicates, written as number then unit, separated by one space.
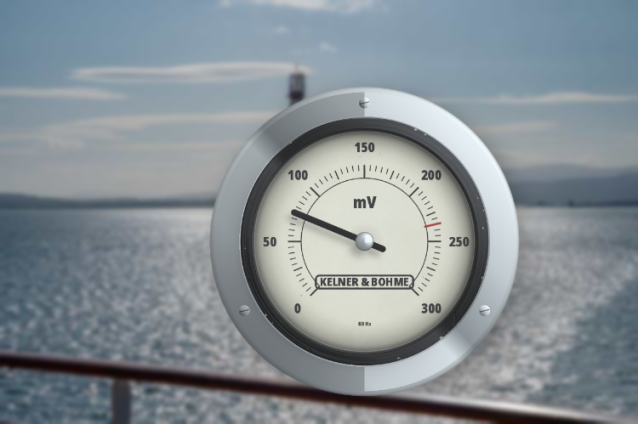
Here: 75 mV
